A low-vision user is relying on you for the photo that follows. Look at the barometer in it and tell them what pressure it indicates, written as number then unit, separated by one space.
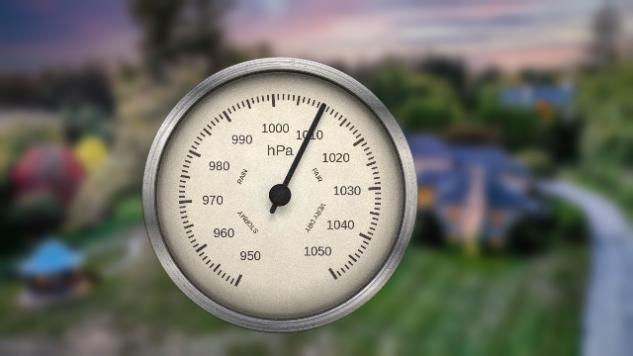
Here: 1010 hPa
